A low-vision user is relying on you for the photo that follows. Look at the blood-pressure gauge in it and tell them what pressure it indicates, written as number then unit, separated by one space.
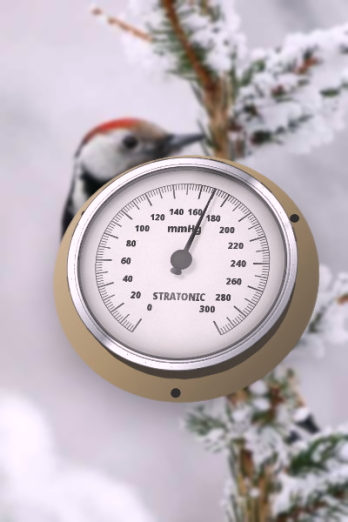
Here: 170 mmHg
